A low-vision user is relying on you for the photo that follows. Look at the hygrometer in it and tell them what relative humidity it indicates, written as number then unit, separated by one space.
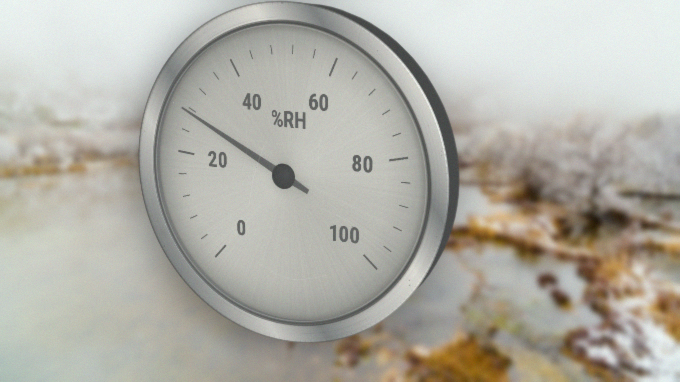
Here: 28 %
